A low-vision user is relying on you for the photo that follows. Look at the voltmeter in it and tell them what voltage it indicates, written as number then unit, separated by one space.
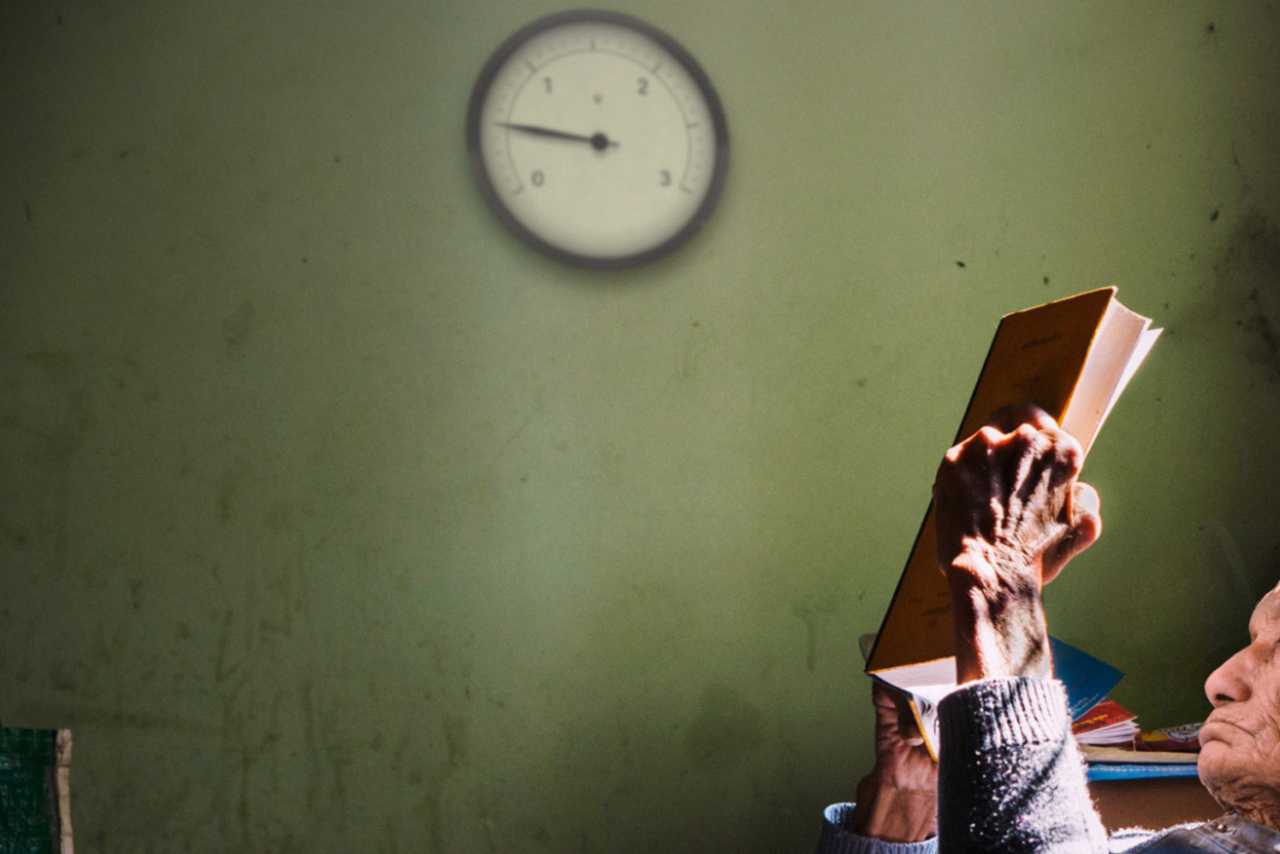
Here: 0.5 V
